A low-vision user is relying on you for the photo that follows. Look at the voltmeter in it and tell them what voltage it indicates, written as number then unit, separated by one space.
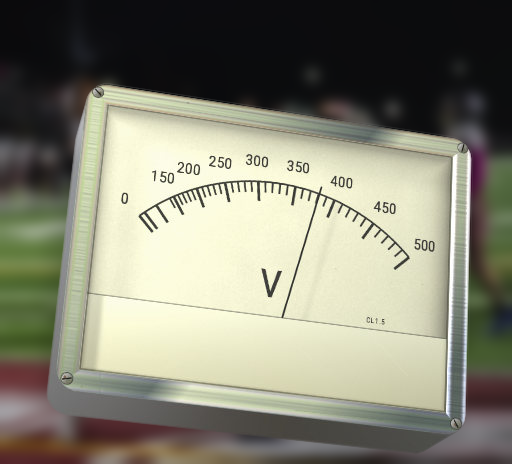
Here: 380 V
